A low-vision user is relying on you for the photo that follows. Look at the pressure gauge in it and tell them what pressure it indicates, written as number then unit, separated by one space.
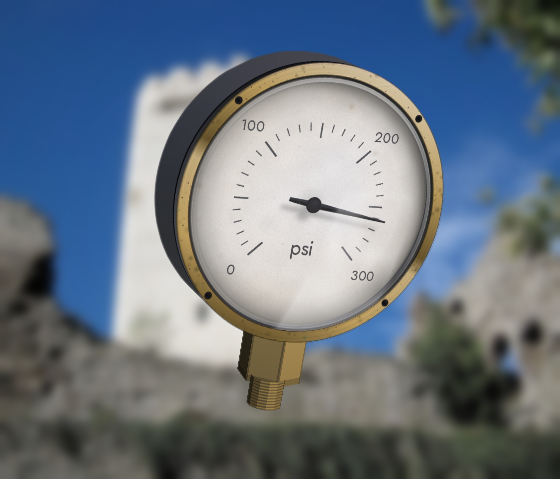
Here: 260 psi
